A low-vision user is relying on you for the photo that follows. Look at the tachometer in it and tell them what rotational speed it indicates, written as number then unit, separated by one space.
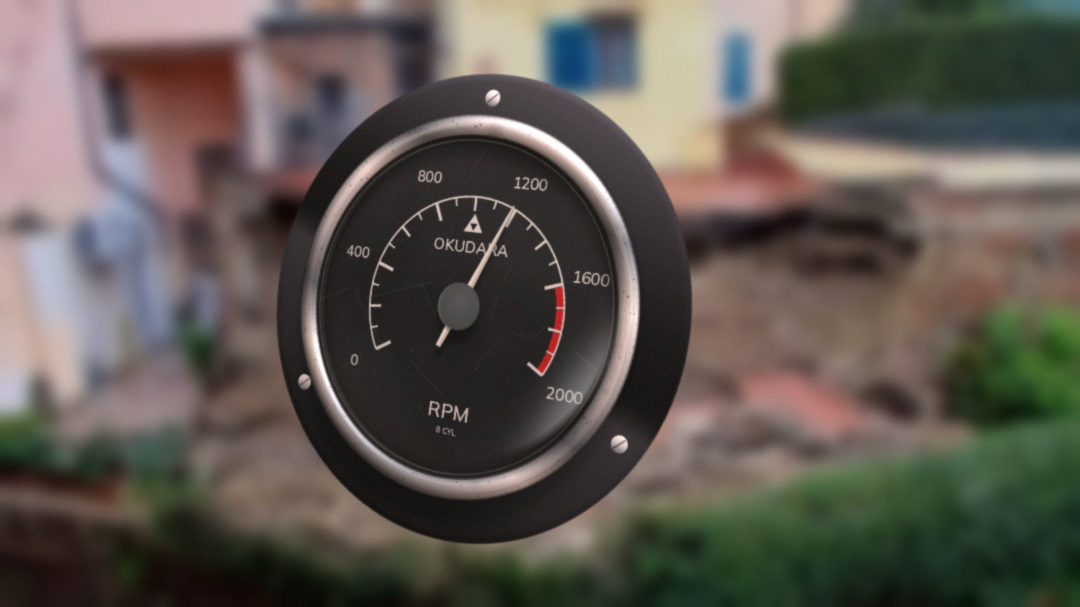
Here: 1200 rpm
